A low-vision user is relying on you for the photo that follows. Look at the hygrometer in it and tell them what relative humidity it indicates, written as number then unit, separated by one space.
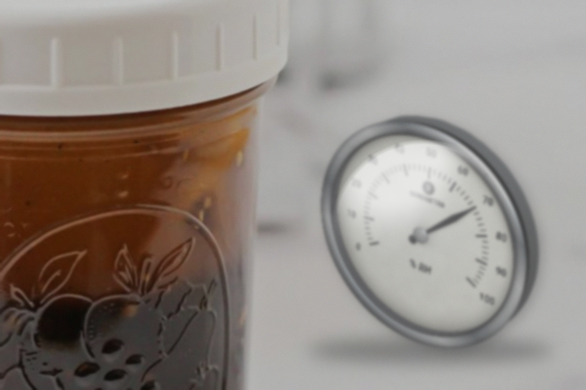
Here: 70 %
